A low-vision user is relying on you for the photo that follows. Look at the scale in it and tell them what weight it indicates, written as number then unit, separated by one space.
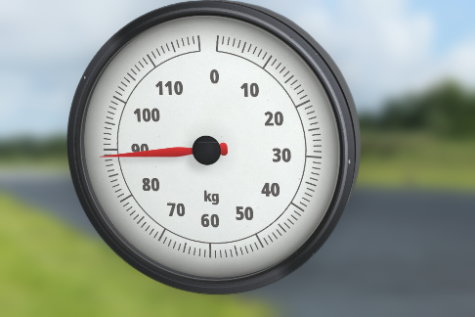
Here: 89 kg
